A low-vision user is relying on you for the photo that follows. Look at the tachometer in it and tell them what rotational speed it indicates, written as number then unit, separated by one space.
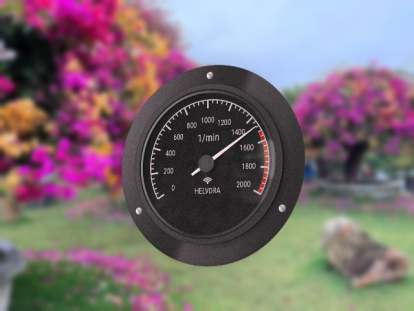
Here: 1480 rpm
